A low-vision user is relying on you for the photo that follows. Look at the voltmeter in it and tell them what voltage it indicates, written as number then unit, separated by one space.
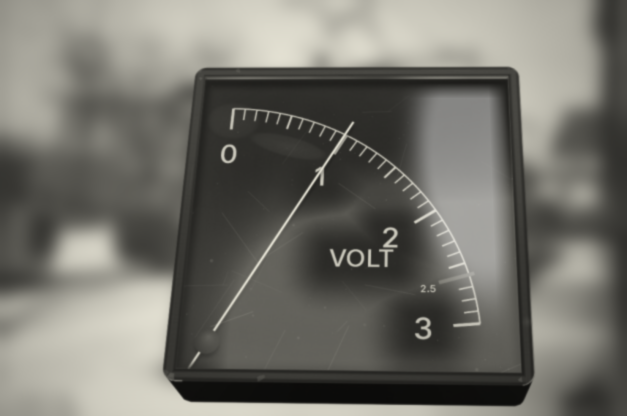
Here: 1 V
